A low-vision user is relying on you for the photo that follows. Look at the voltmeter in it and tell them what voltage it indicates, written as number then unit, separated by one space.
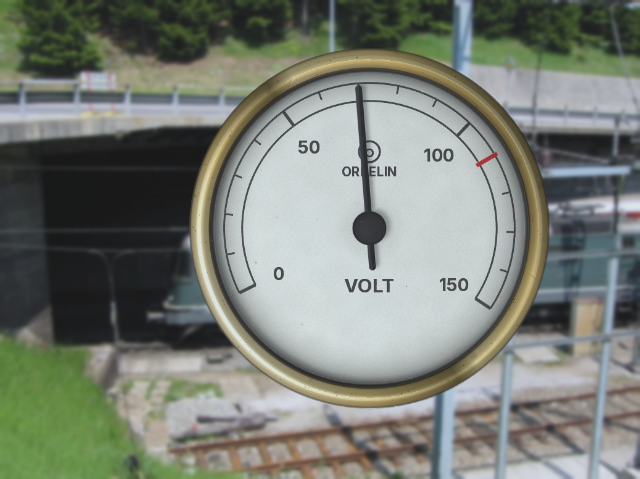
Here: 70 V
